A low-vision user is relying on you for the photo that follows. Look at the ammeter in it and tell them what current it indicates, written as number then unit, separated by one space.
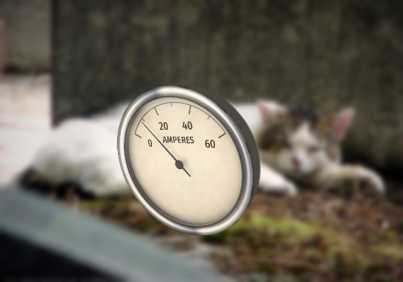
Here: 10 A
